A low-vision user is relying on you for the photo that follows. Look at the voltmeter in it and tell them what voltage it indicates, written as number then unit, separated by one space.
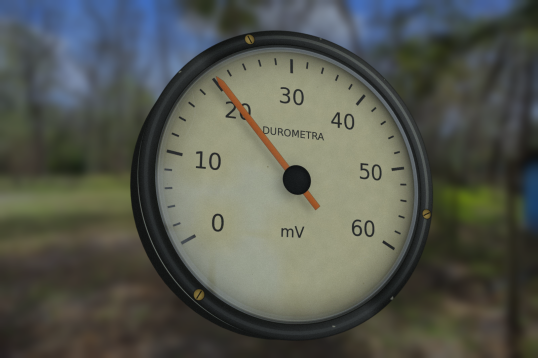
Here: 20 mV
